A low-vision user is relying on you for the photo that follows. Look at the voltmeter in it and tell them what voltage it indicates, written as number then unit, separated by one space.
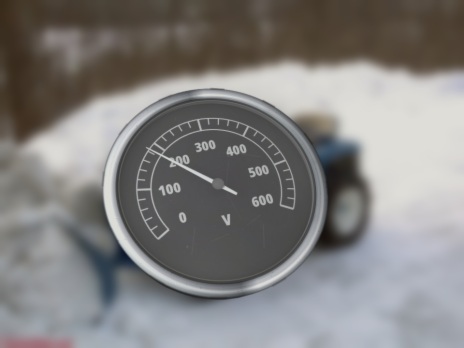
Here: 180 V
